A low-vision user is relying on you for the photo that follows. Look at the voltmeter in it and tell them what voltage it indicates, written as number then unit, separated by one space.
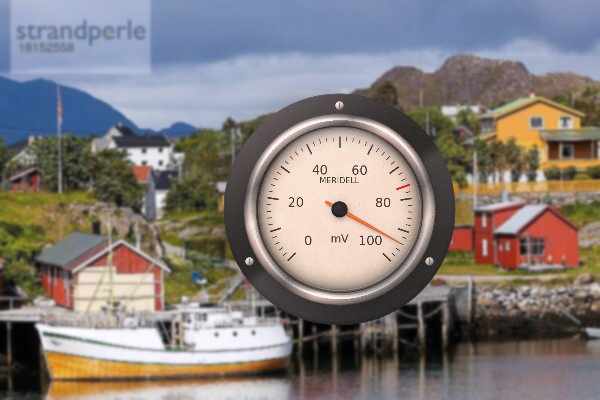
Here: 94 mV
